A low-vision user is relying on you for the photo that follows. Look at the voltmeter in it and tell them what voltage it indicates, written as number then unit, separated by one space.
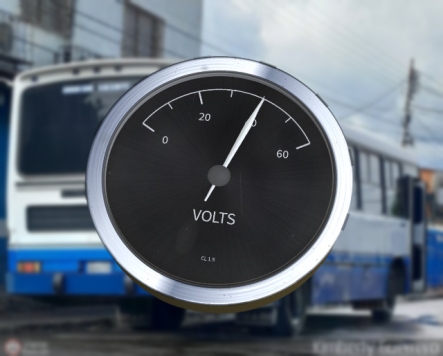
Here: 40 V
